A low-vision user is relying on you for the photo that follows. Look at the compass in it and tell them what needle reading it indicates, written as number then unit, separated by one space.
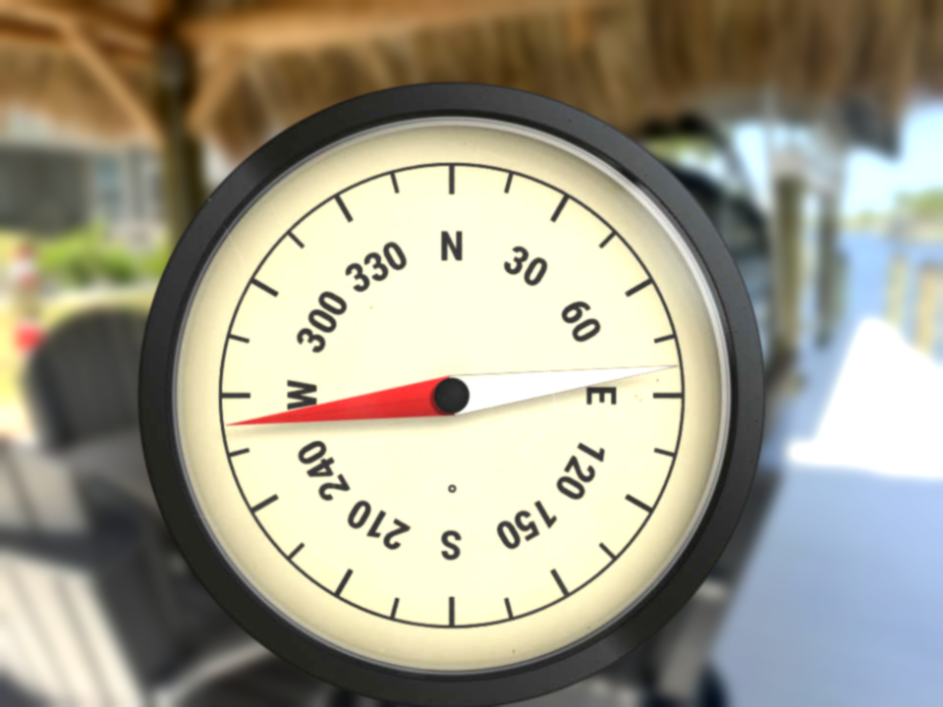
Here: 262.5 °
